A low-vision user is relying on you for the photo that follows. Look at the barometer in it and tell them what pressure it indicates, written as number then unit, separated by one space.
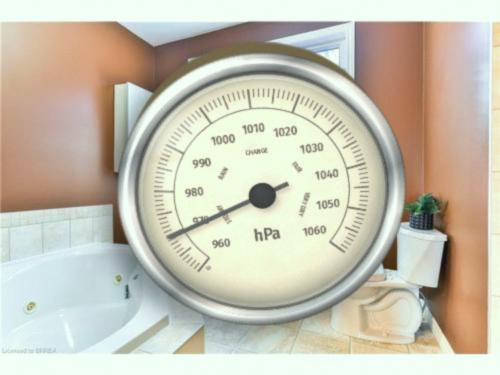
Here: 970 hPa
